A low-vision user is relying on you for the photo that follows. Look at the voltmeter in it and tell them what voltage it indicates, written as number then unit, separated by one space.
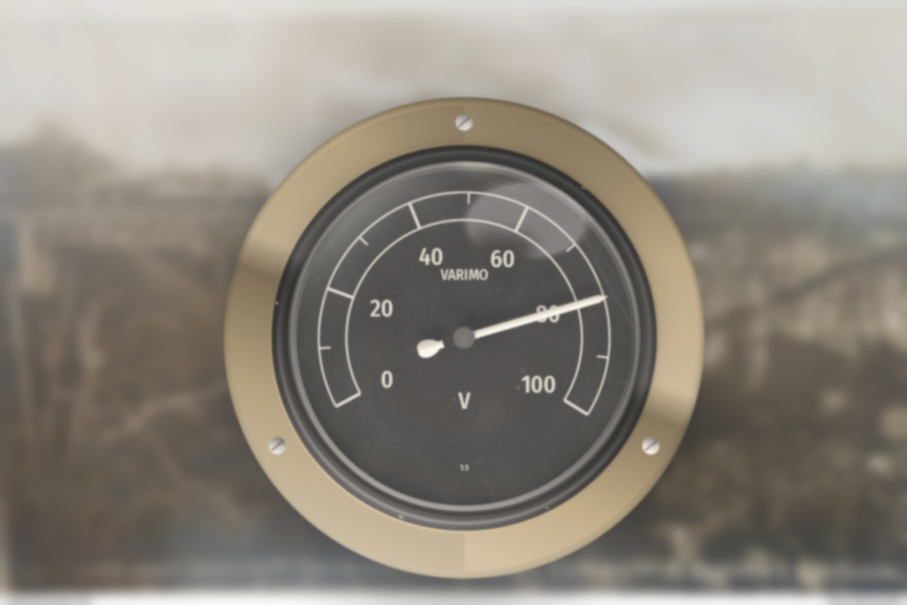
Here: 80 V
